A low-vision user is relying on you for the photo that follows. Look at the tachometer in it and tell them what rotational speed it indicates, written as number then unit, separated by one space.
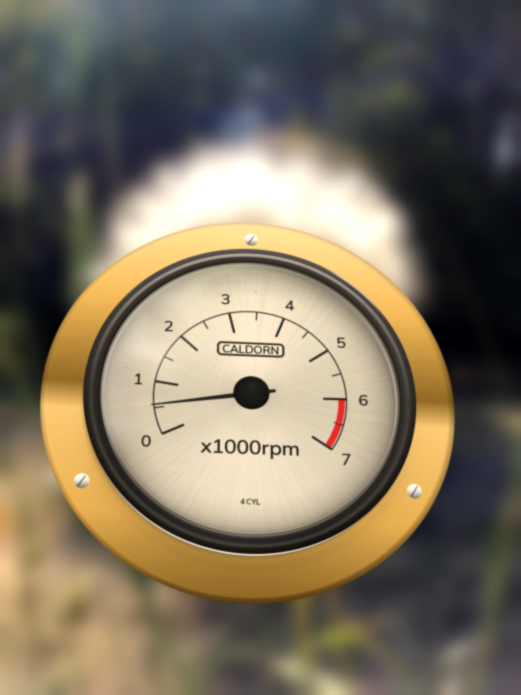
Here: 500 rpm
